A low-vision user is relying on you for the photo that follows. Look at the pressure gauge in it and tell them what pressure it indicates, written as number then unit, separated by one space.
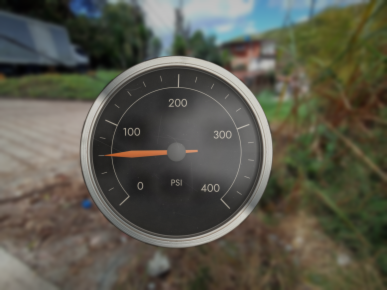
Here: 60 psi
